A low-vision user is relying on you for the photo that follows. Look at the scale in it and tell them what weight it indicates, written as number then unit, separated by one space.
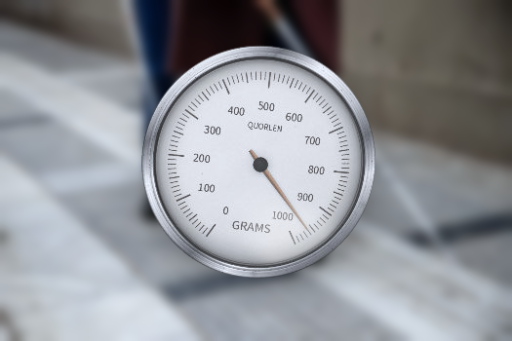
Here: 960 g
